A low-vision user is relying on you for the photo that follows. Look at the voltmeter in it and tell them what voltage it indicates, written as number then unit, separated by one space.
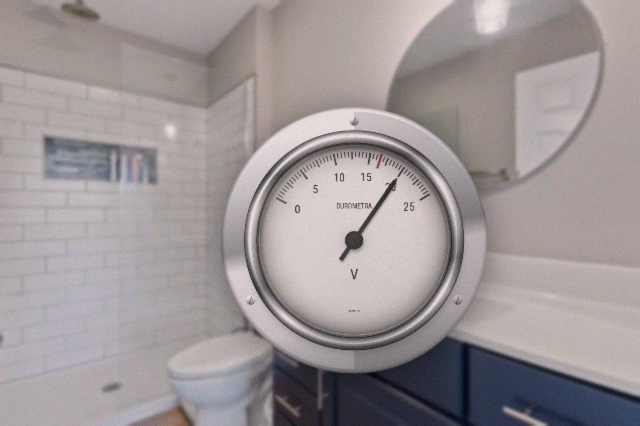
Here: 20 V
